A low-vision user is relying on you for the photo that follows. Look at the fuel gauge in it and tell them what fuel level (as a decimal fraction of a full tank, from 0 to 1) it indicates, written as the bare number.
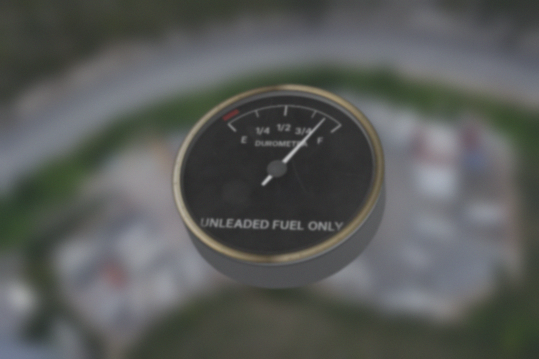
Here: 0.875
